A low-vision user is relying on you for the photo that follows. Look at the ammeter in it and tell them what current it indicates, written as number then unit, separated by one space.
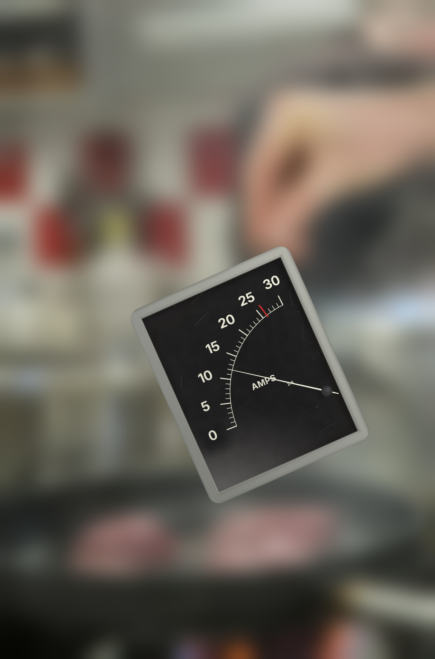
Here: 12 A
